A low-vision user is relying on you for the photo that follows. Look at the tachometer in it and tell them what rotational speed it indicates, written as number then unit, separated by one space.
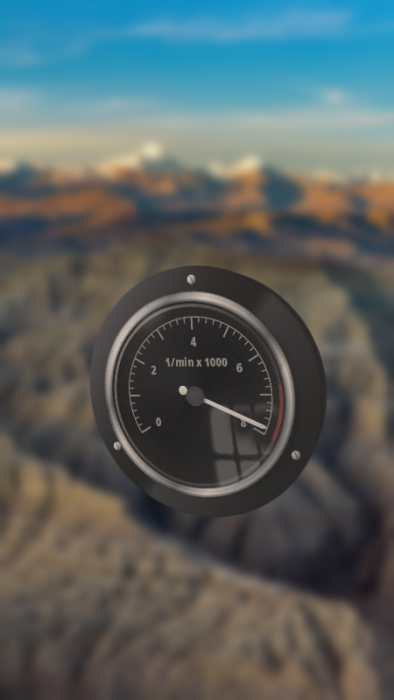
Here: 7800 rpm
